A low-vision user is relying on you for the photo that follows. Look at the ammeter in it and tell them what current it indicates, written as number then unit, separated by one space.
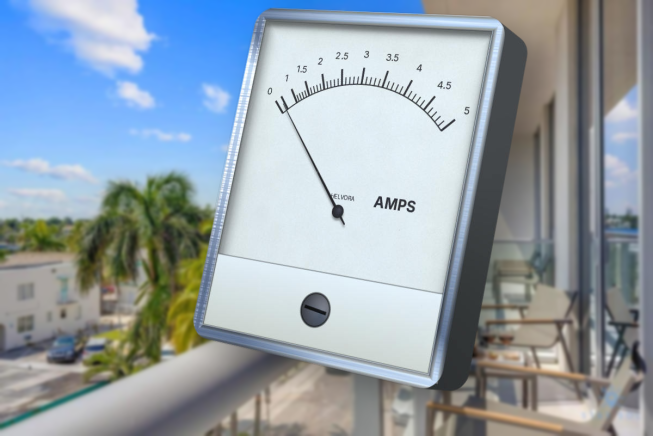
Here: 0.5 A
